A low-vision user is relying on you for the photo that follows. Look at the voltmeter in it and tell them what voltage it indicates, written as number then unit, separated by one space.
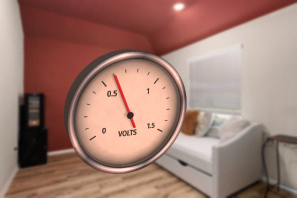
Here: 0.6 V
